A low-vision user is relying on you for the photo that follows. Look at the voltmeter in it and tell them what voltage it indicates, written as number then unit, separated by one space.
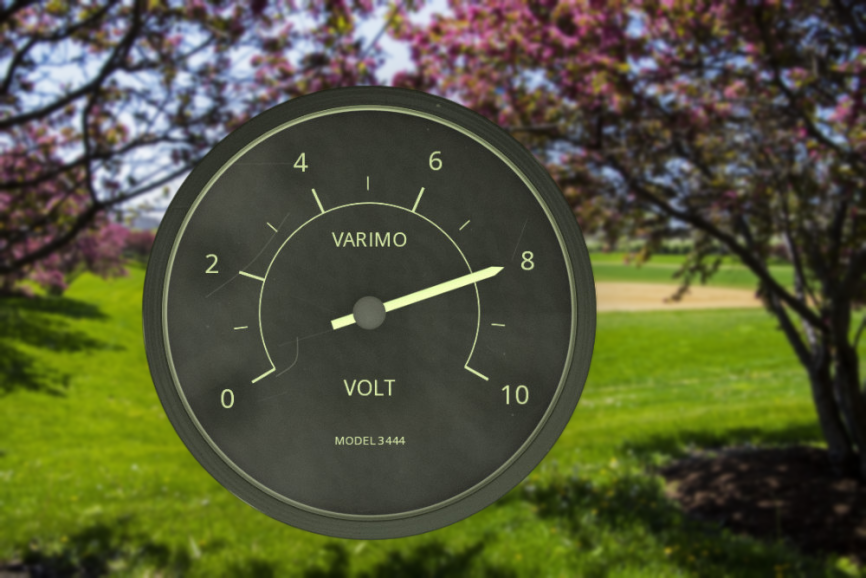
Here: 8 V
